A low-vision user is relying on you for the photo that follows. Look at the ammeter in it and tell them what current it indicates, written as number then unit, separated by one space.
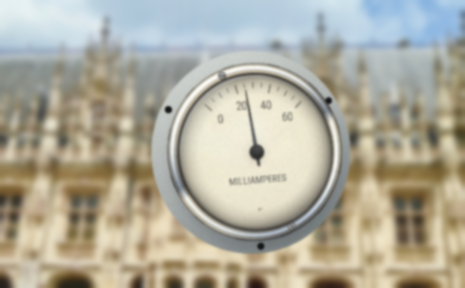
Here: 25 mA
